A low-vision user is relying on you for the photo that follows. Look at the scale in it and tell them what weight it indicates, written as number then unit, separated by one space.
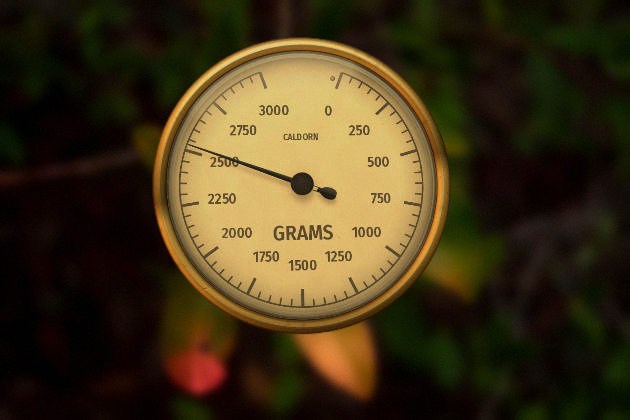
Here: 2525 g
